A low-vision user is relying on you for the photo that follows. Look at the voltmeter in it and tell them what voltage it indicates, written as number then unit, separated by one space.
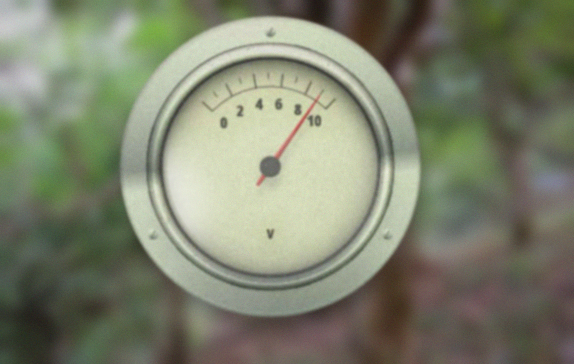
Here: 9 V
